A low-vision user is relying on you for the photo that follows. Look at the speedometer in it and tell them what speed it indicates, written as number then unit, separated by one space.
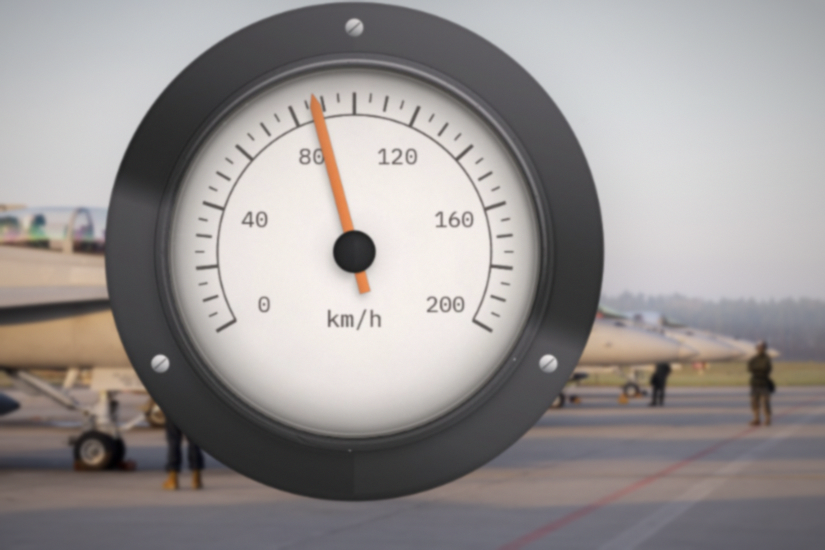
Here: 87.5 km/h
